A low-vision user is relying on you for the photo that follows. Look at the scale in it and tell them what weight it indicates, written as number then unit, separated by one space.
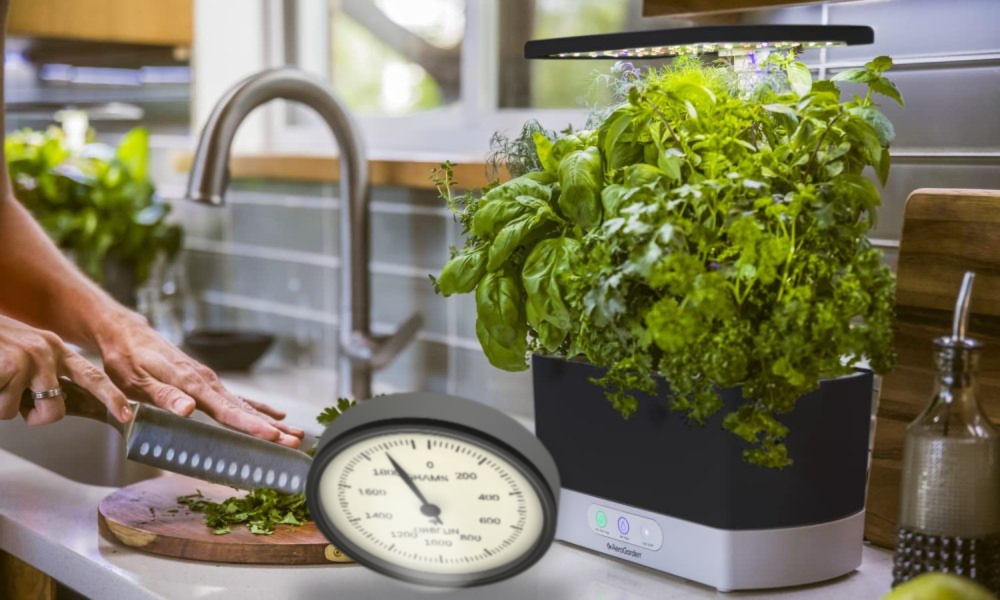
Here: 1900 g
